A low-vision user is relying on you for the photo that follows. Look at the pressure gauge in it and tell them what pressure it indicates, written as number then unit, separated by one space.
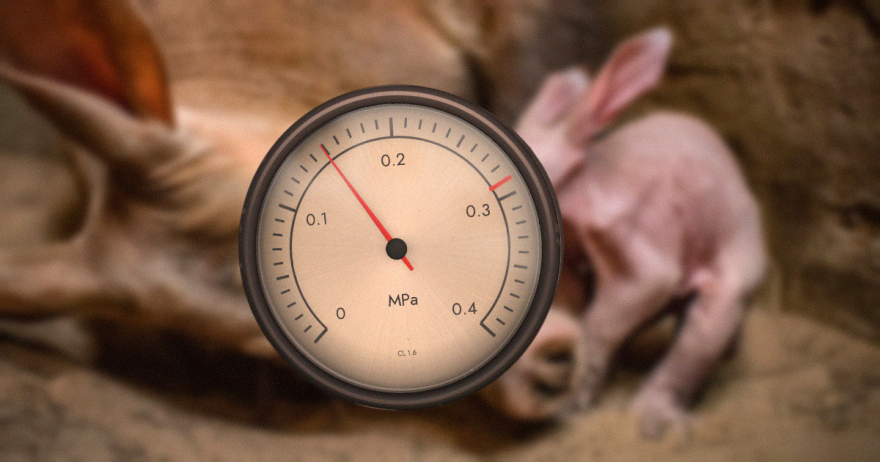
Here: 0.15 MPa
